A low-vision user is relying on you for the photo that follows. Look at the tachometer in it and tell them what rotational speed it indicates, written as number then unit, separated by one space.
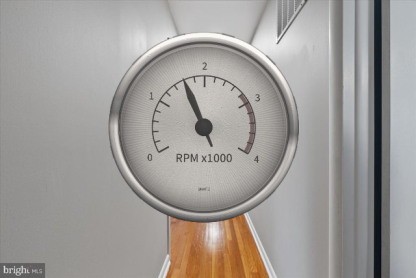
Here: 1600 rpm
